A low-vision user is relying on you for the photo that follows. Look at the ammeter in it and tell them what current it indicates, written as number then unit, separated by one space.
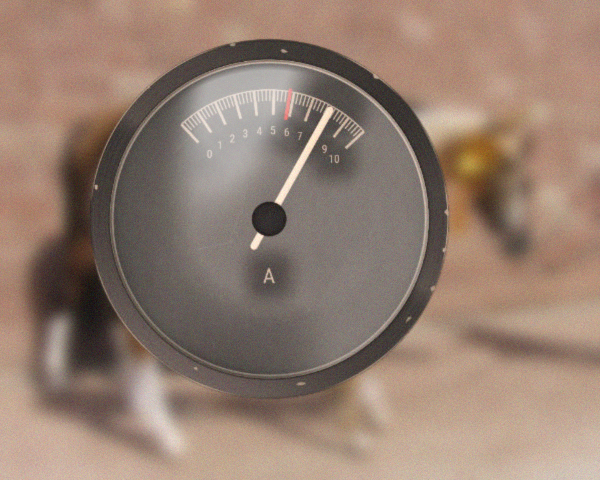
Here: 8 A
